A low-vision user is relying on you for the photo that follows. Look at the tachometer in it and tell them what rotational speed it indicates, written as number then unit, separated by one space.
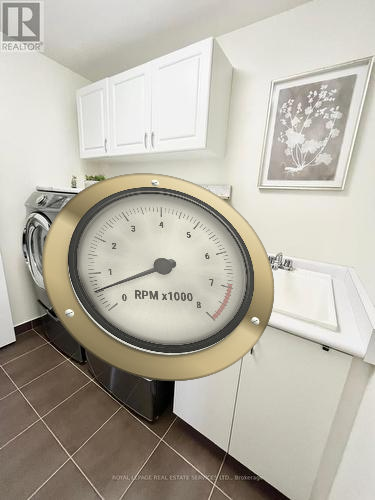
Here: 500 rpm
